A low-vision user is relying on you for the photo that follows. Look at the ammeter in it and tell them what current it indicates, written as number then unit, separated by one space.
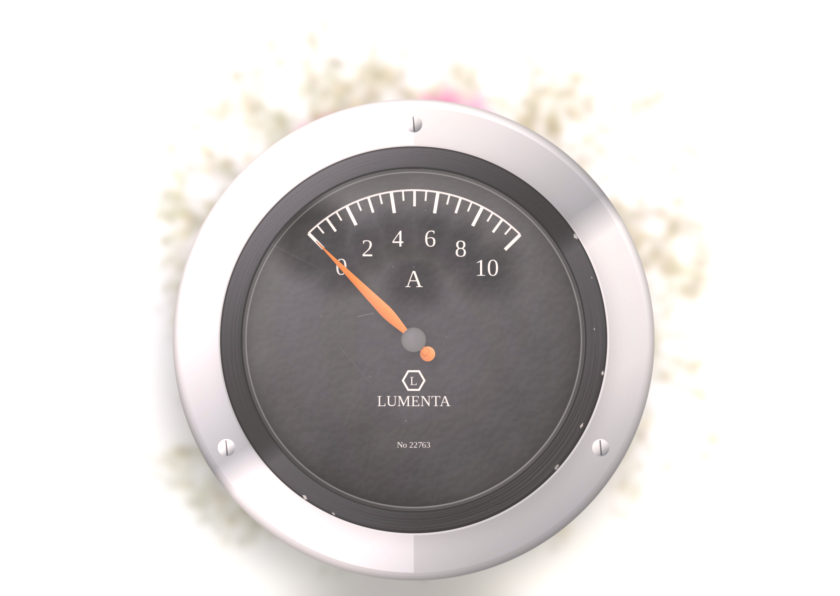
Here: 0 A
